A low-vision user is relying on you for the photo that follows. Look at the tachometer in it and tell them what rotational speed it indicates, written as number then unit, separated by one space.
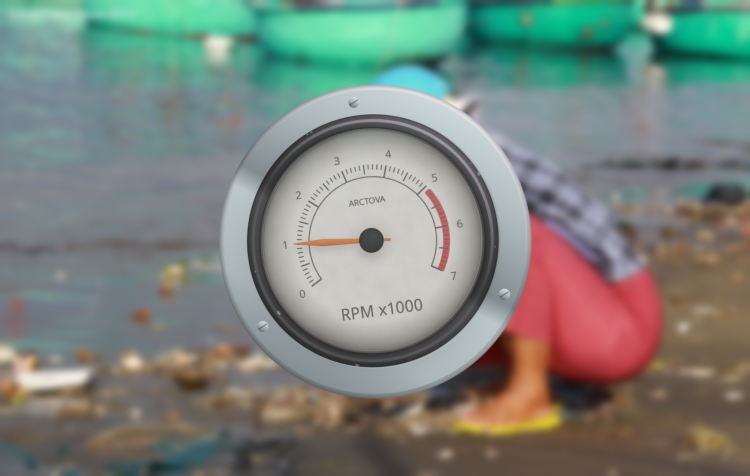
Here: 1000 rpm
